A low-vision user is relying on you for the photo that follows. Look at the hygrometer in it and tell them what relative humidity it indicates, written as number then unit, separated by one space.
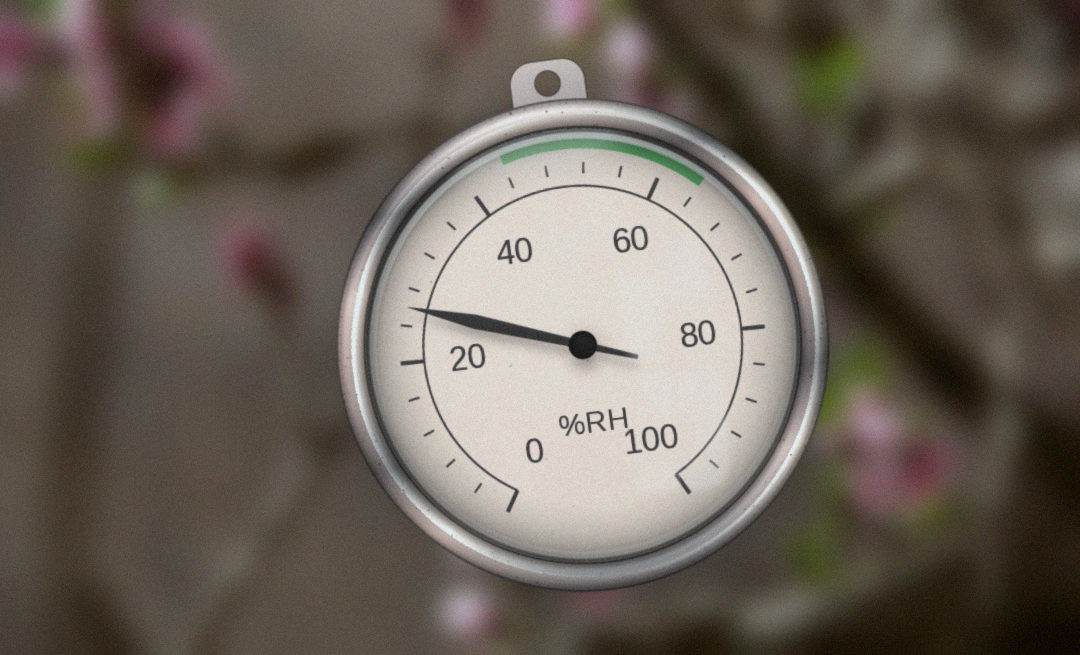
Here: 26 %
